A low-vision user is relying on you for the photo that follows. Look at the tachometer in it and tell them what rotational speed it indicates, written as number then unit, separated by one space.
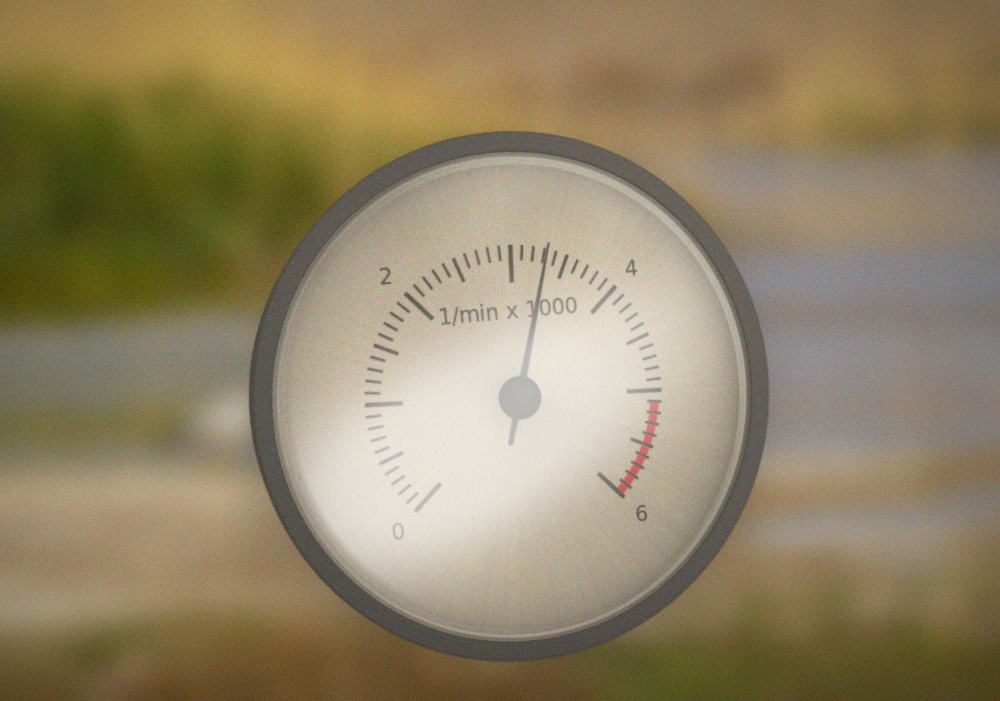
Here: 3300 rpm
